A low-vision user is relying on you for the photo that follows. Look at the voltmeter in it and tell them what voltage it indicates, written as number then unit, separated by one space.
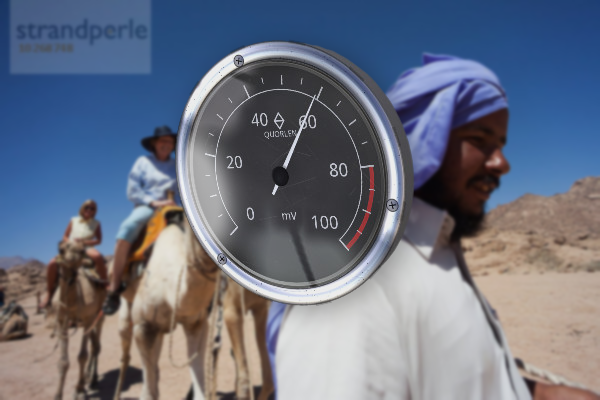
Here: 60 mV
